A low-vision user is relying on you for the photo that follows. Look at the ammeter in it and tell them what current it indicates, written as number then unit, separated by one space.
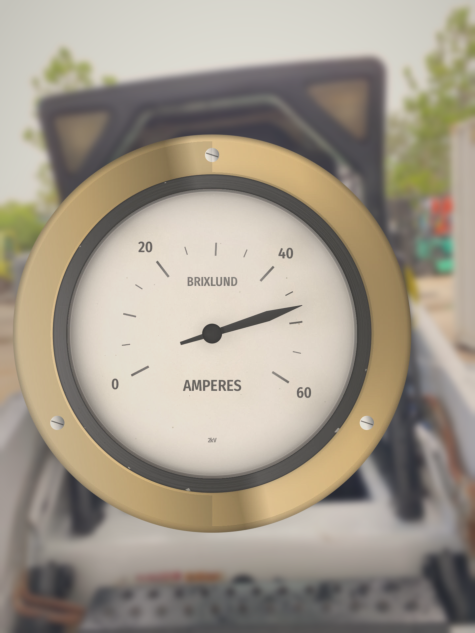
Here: 47.5 A
